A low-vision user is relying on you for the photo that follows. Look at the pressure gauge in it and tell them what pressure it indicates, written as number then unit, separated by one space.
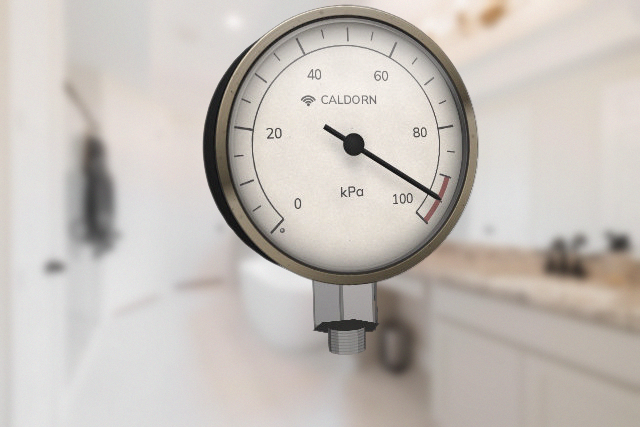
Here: 95 kPa
